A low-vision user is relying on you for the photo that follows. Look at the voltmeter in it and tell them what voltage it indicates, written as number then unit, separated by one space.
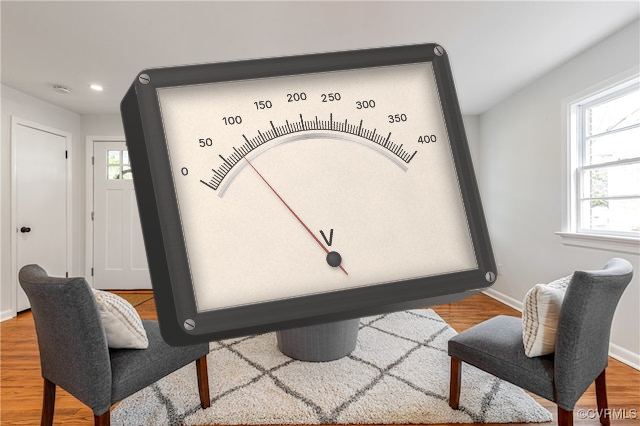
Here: 75 V
